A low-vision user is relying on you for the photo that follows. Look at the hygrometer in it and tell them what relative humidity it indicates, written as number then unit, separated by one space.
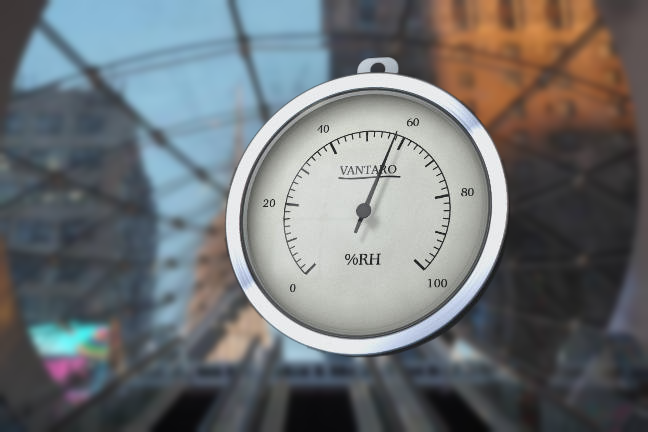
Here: 58 %
